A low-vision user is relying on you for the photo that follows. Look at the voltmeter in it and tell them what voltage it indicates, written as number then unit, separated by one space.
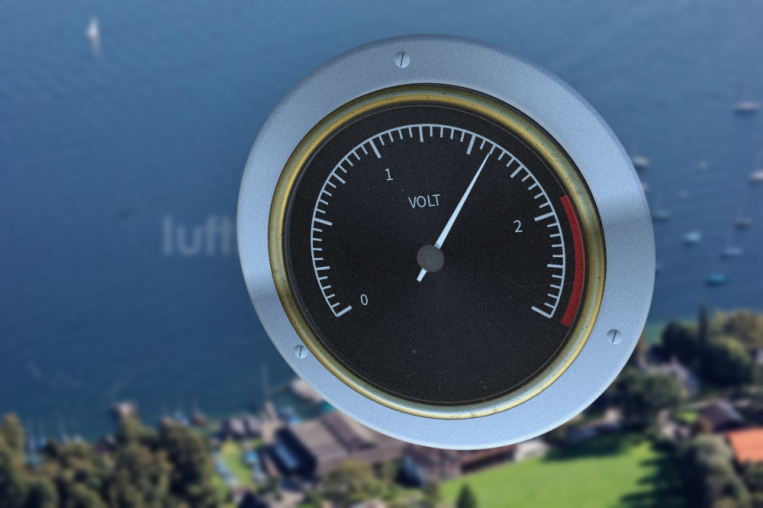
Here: 1.6 V
